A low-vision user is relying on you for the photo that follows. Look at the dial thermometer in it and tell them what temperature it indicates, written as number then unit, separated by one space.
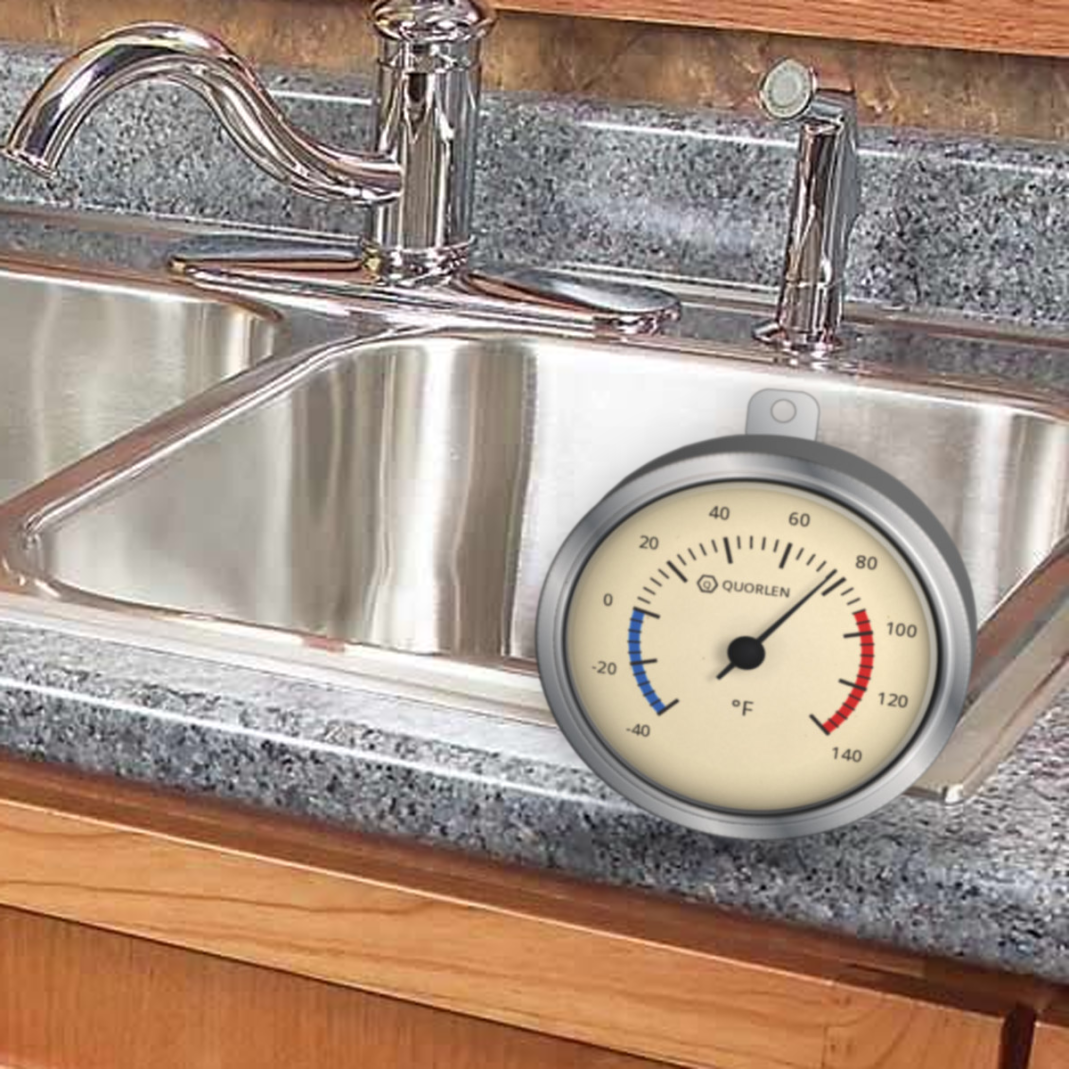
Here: 76 °F
